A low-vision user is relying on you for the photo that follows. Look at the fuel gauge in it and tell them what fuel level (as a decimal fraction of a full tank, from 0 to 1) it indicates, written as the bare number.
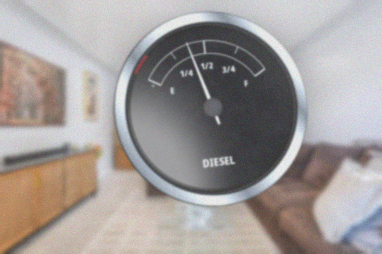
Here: 0.375
